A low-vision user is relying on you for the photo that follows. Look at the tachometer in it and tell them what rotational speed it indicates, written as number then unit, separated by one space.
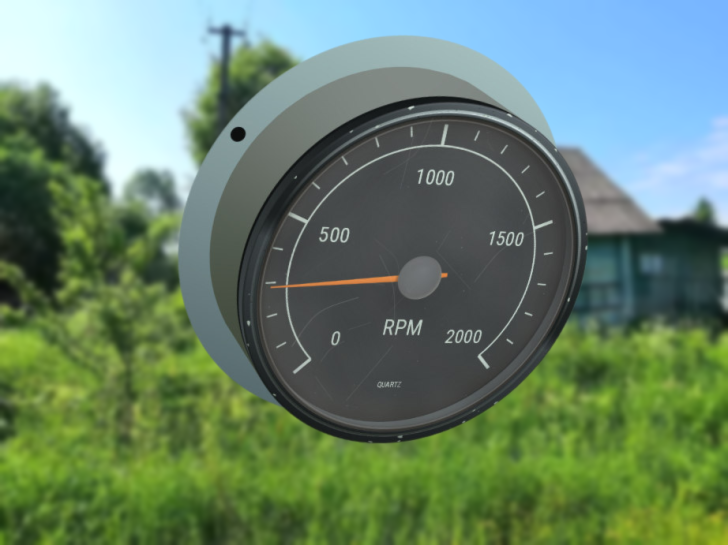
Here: 300 rpm
